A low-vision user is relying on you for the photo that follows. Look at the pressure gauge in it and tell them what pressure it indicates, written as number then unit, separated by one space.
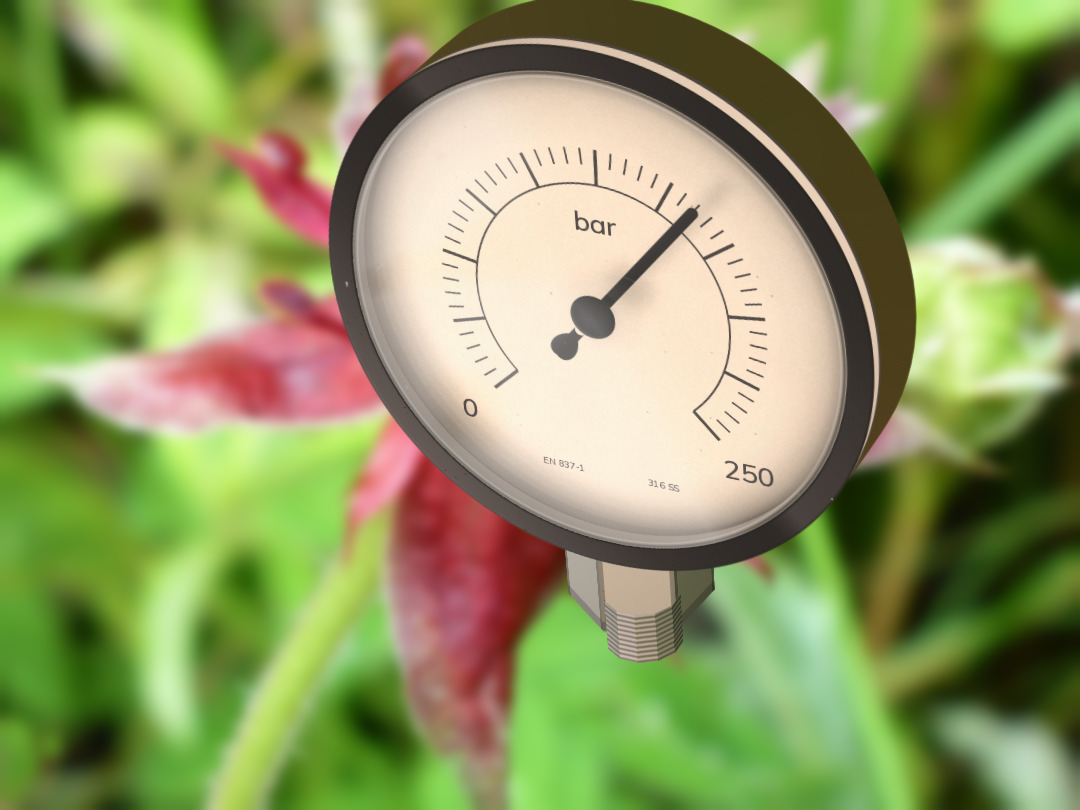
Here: 160 bar
